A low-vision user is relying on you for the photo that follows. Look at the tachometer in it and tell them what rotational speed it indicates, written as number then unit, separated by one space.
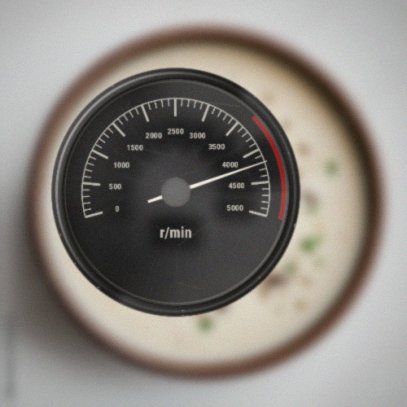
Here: 4200 rpm
